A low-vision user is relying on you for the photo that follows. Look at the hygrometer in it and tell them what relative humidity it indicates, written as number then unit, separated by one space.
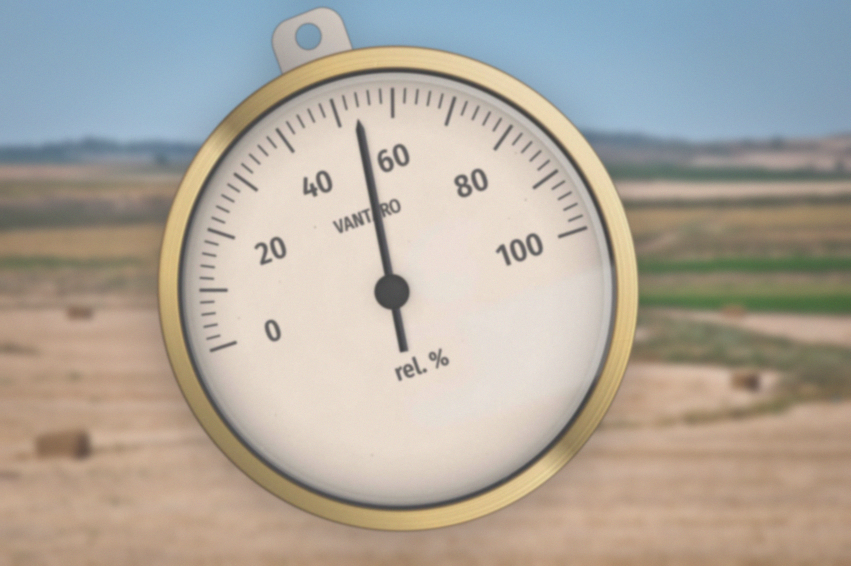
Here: 54 %
